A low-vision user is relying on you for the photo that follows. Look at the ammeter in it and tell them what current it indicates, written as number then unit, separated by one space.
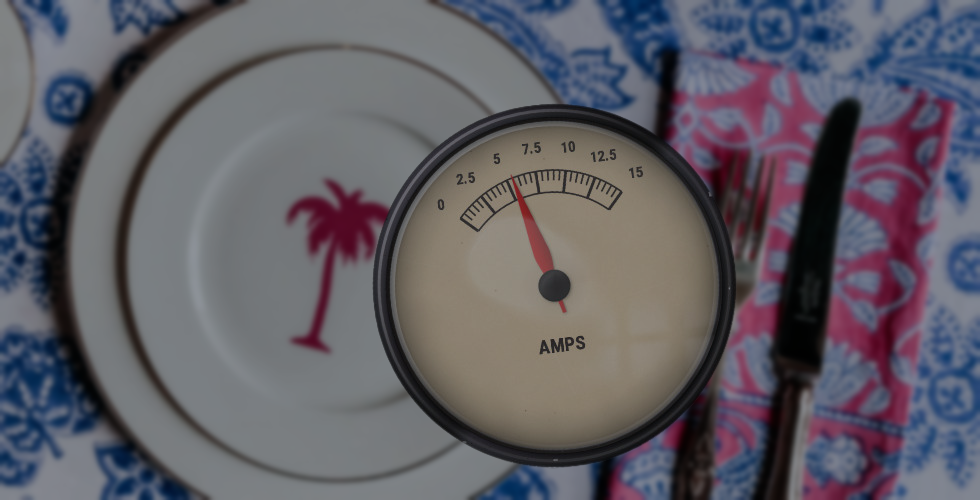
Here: 5.5 A
